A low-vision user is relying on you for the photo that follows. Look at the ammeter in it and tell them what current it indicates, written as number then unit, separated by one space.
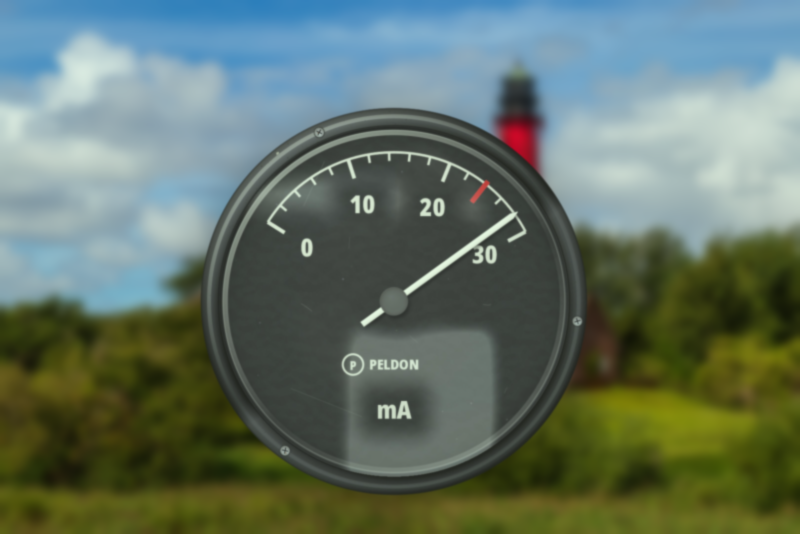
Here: 28 mA
